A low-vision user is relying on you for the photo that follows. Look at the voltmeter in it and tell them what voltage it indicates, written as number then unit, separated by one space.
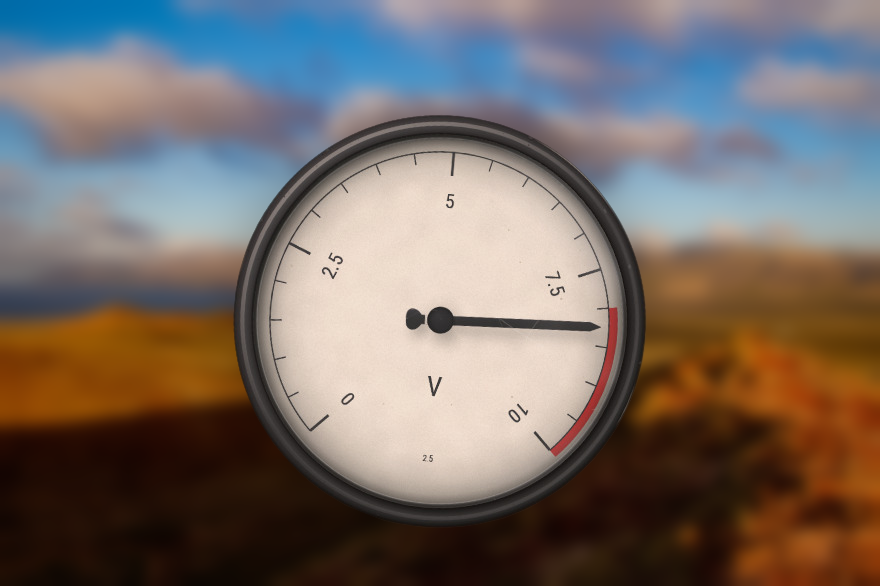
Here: 8.25 V
